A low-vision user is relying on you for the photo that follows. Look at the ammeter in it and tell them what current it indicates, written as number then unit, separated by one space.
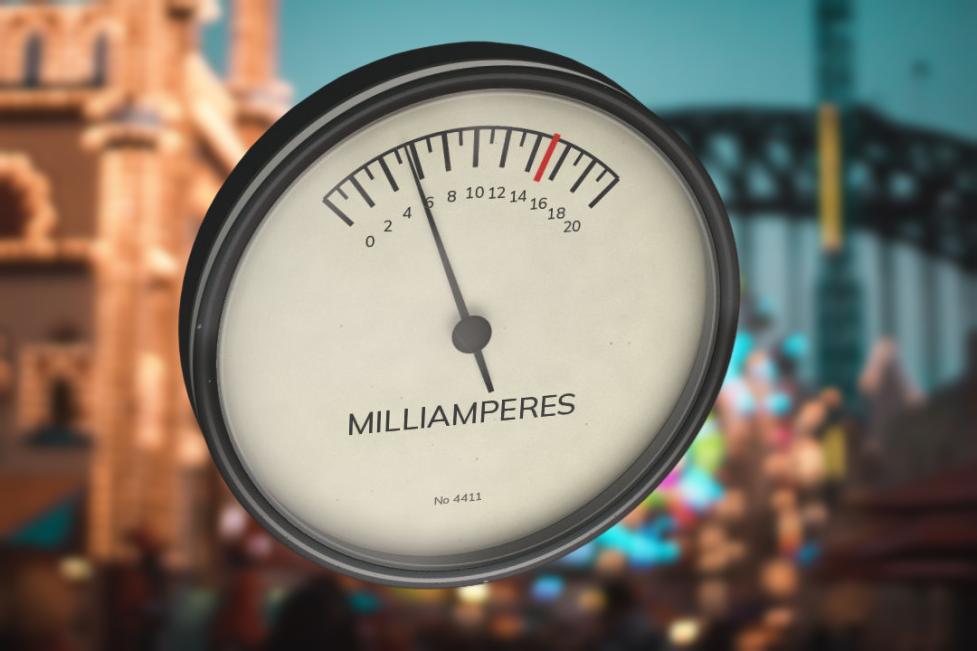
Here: 5.5 mA
